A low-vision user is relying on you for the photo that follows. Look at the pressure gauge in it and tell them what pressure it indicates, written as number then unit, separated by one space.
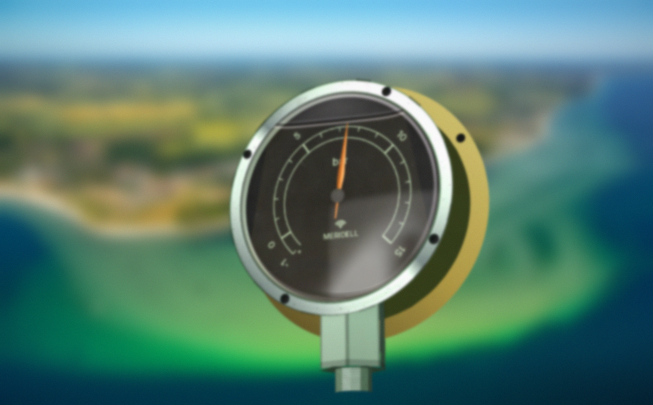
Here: 7.5 bar
